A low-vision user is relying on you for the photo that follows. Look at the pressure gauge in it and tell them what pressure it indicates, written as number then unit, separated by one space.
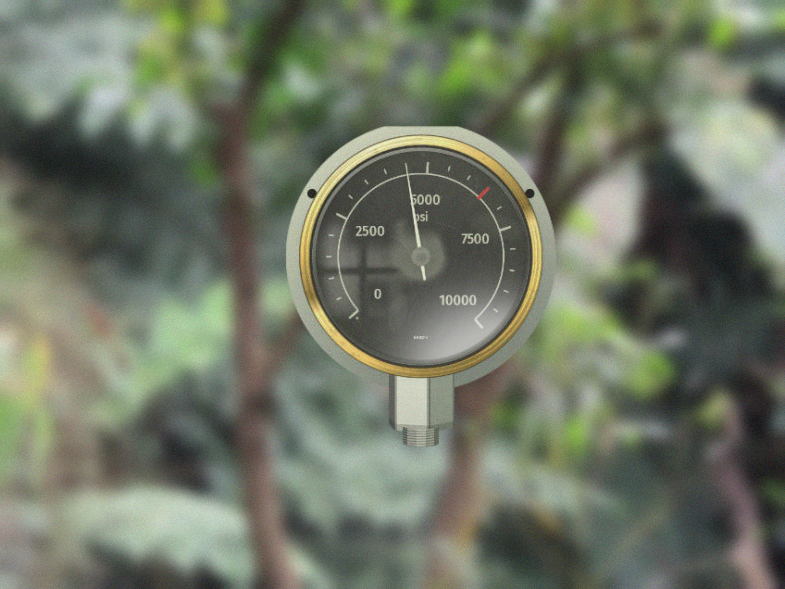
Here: 4500 psi
